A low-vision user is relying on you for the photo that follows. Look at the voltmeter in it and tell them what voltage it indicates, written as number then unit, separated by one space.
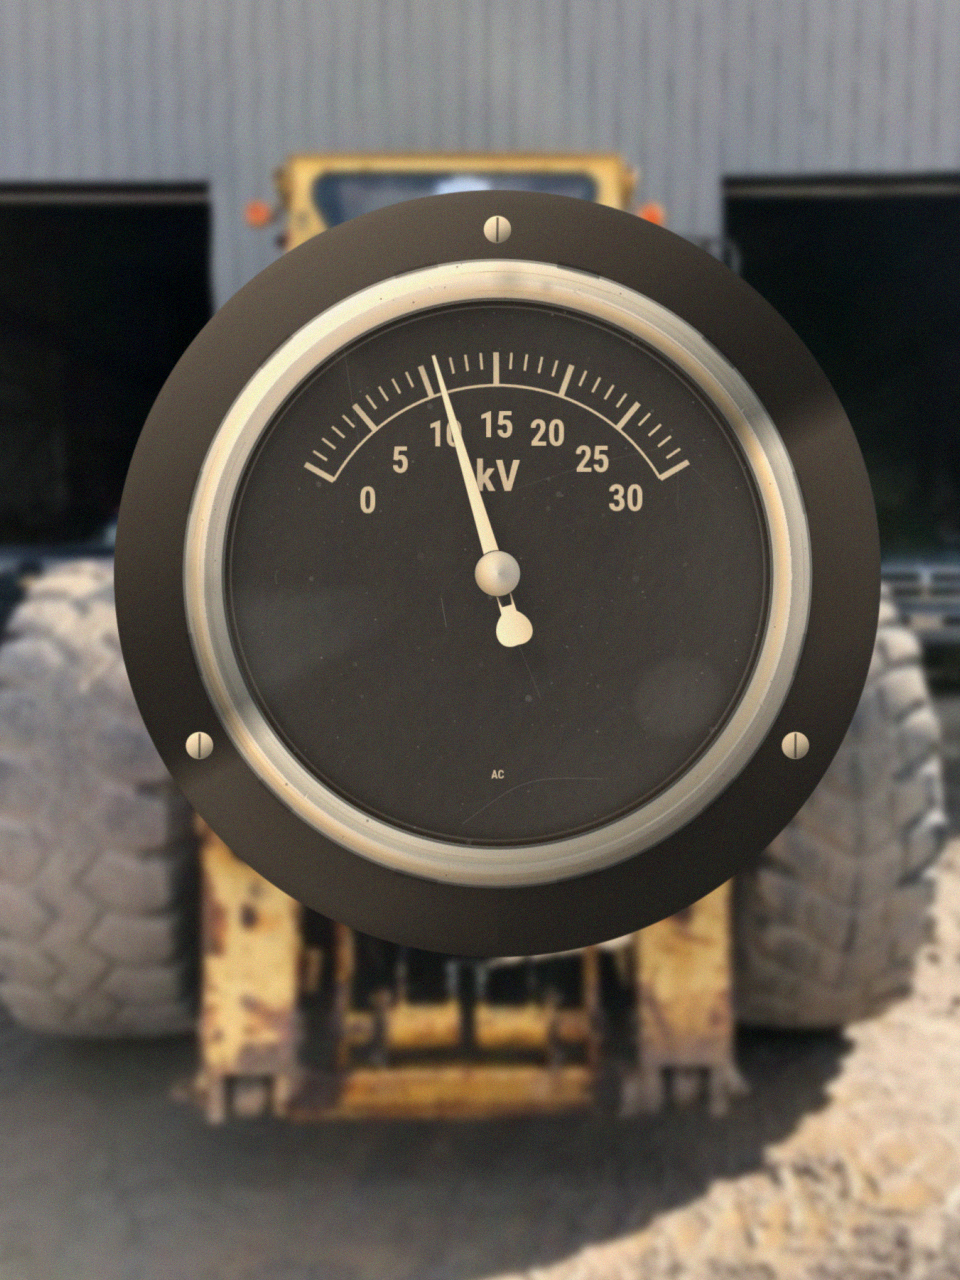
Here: 11 kV
